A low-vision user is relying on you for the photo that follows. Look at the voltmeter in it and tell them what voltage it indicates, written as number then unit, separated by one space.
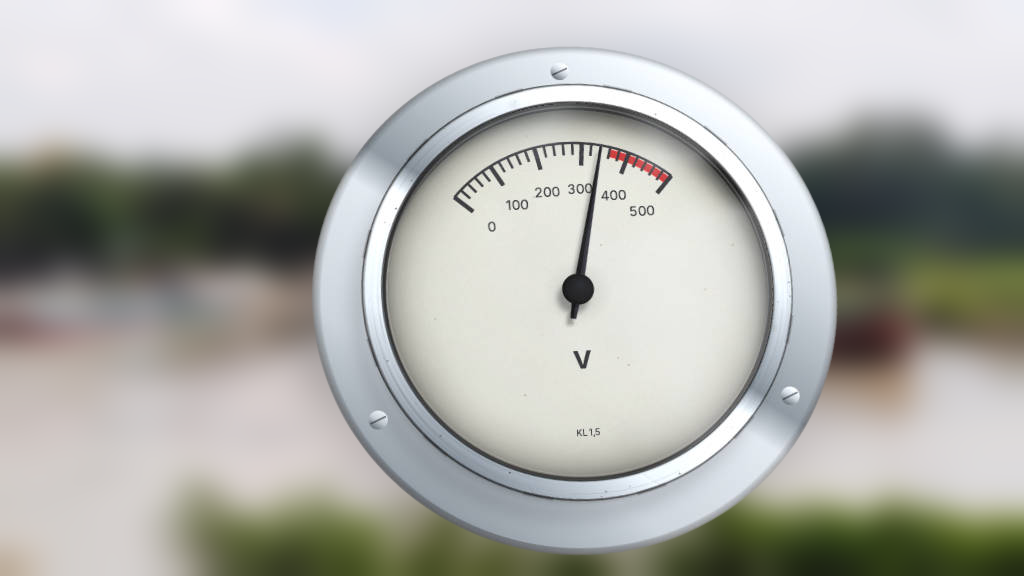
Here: 340 V
